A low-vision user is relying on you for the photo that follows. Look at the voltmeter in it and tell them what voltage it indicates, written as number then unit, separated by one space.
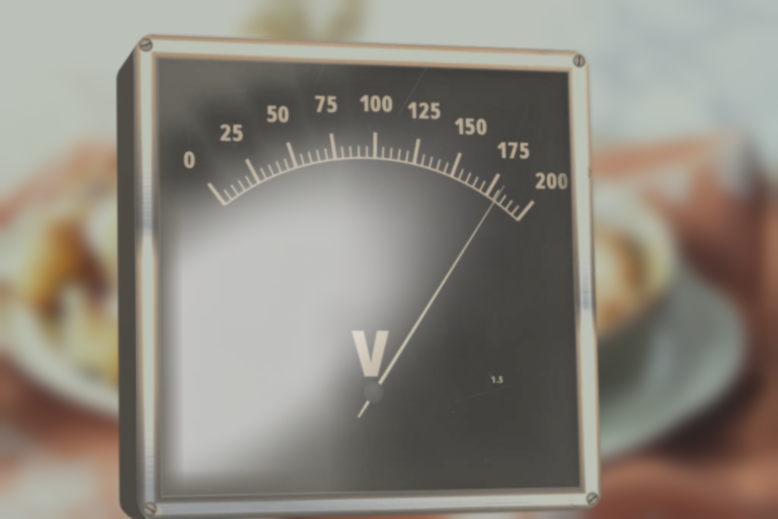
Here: 180 V
